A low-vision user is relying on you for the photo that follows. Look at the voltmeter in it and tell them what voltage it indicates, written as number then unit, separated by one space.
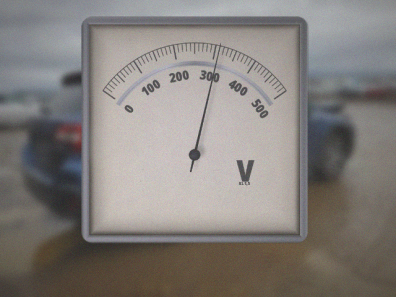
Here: 310 V
